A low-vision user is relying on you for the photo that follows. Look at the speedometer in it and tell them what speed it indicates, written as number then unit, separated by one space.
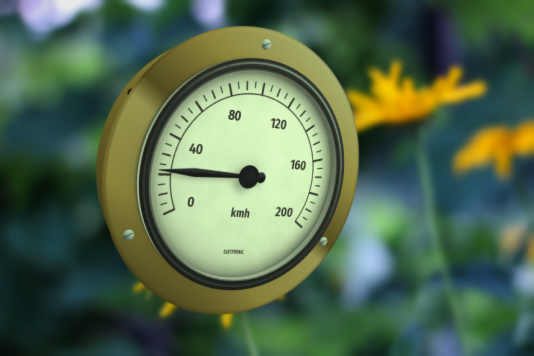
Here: 22.5 km/h
